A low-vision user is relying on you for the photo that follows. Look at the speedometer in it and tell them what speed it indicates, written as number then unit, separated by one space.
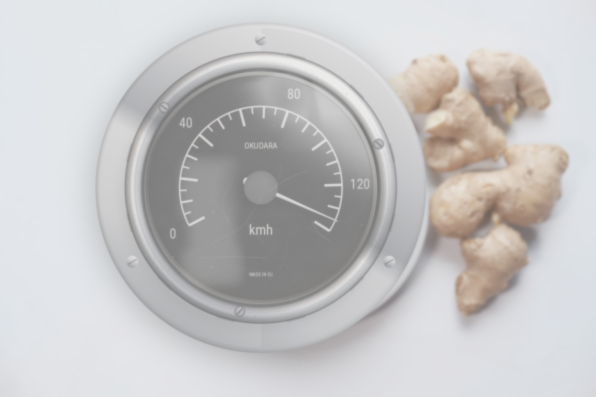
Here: 135 km/h
